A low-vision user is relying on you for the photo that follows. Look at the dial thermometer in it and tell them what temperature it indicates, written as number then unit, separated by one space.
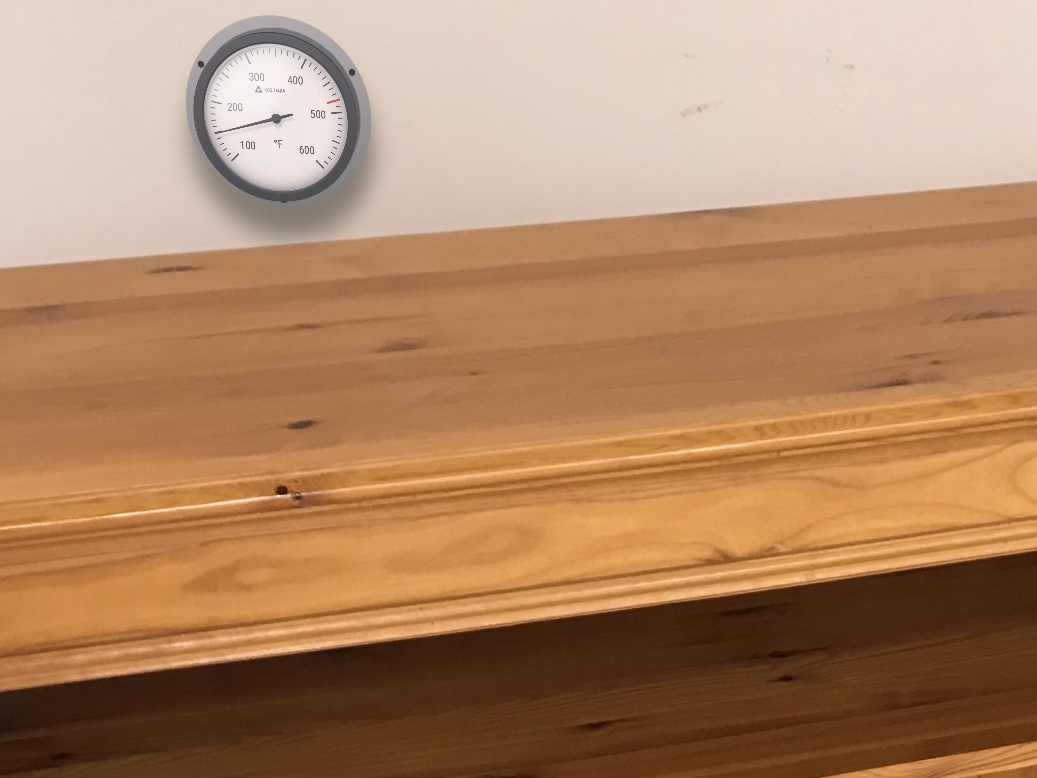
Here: 150 °F
